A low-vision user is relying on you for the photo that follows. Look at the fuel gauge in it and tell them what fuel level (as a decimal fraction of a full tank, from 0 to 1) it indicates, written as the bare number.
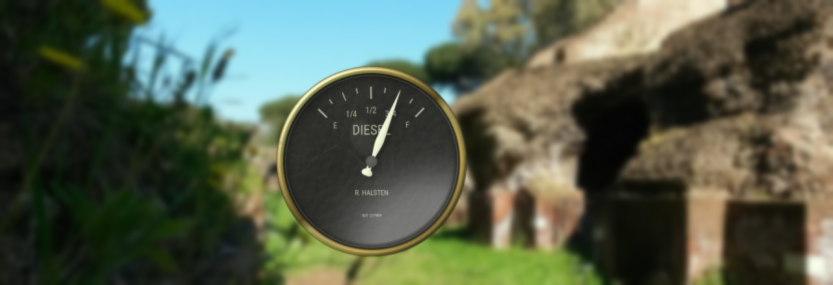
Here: 0.75
